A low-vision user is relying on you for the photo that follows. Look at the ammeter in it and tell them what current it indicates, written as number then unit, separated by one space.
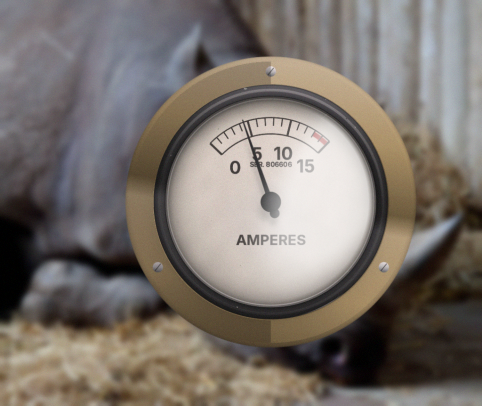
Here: 4.5 A
